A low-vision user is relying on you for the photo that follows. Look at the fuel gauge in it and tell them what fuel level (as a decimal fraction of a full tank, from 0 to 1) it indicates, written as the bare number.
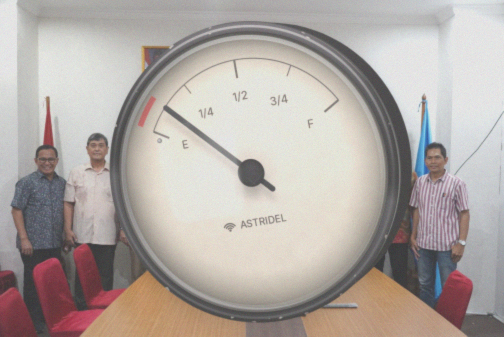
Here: 0.125
